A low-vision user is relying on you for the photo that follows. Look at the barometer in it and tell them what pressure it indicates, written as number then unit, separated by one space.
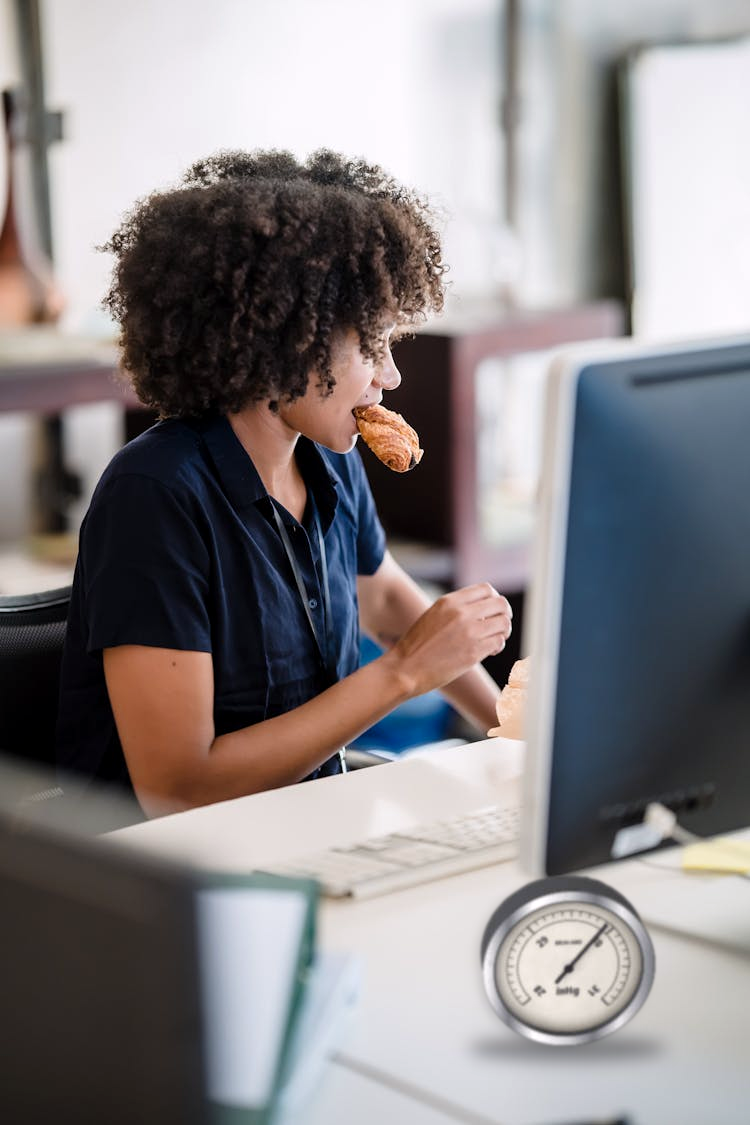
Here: 29.9 inHg
